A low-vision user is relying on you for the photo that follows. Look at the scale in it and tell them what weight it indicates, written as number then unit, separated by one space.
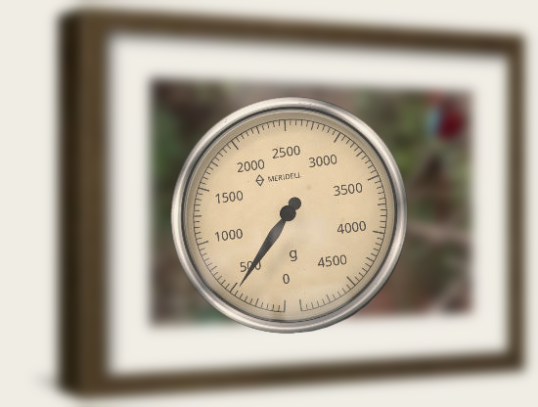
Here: 450 g
